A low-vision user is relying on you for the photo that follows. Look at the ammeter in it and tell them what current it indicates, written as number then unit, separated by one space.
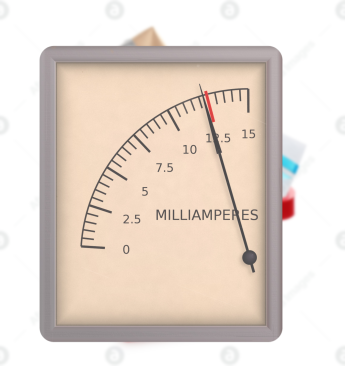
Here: 12.25 mA
